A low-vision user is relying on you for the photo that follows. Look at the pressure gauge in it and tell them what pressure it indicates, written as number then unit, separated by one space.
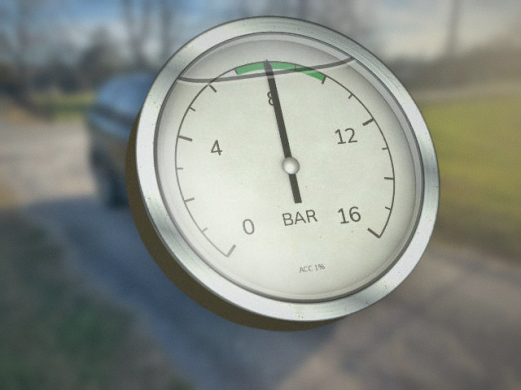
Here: 8 bar
